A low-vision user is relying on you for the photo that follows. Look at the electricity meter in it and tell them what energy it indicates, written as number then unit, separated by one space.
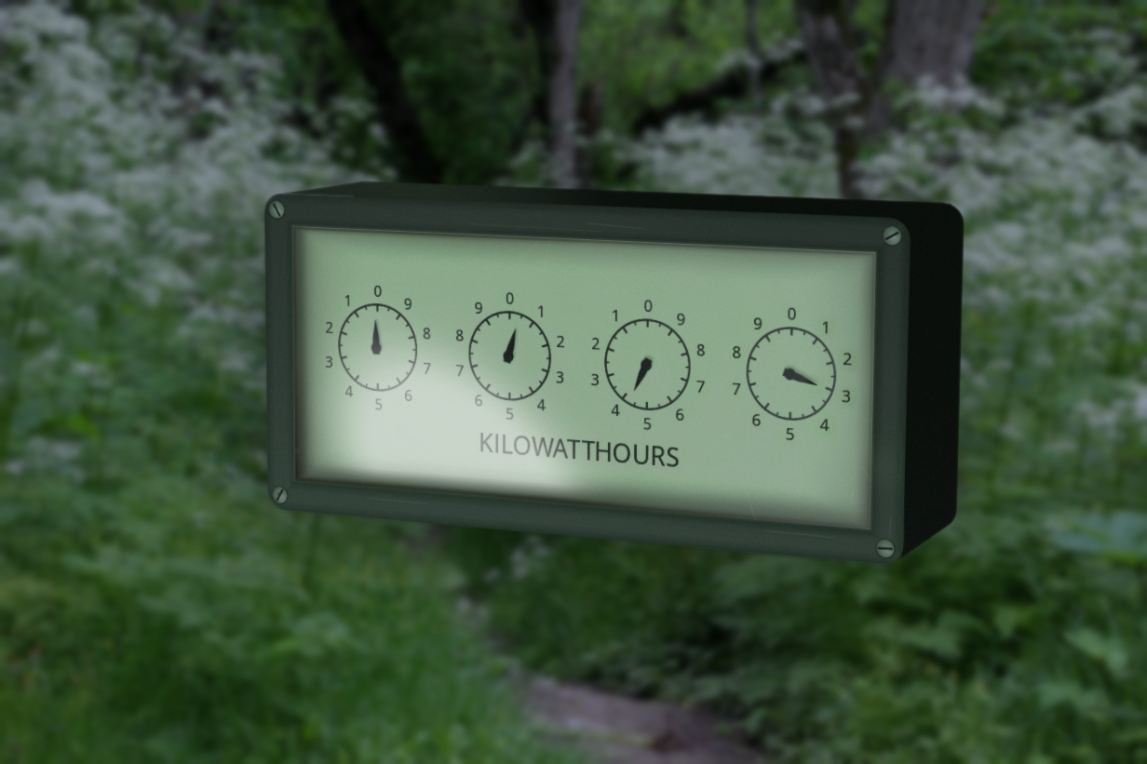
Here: 43 kWh
